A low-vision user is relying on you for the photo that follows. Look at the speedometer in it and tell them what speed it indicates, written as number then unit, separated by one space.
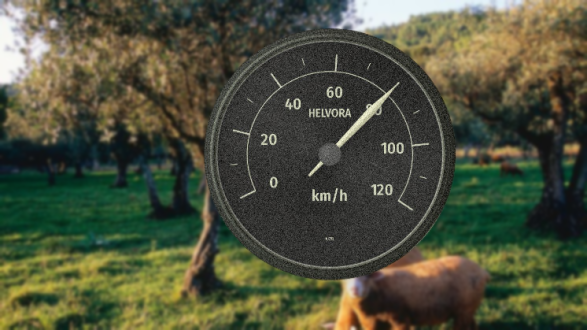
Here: 80 km/h
